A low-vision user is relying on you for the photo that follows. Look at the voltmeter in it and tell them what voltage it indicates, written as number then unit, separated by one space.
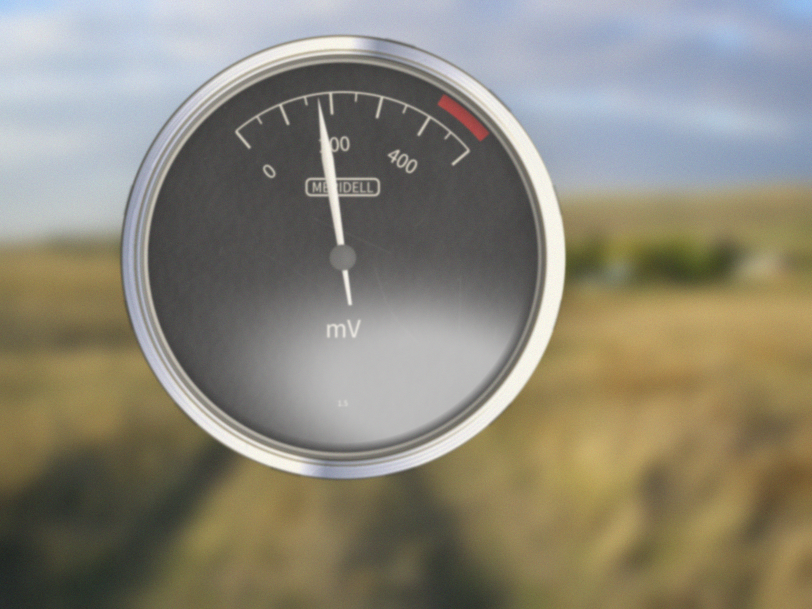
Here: 175 mV
